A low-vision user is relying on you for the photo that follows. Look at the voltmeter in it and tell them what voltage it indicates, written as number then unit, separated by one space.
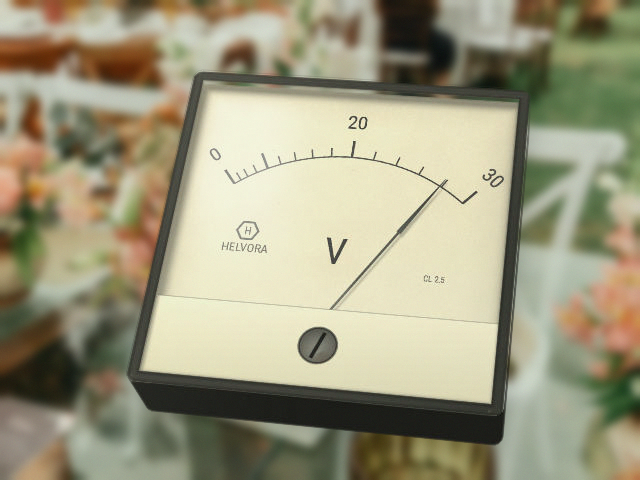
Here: 28 V
